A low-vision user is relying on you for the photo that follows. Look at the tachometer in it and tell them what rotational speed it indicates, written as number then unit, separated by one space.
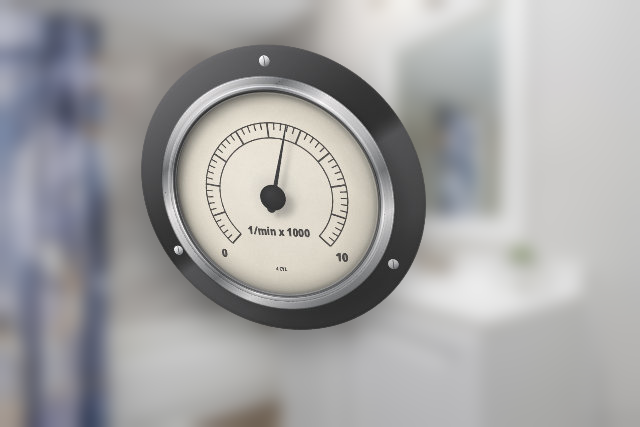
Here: 5600 rpm
